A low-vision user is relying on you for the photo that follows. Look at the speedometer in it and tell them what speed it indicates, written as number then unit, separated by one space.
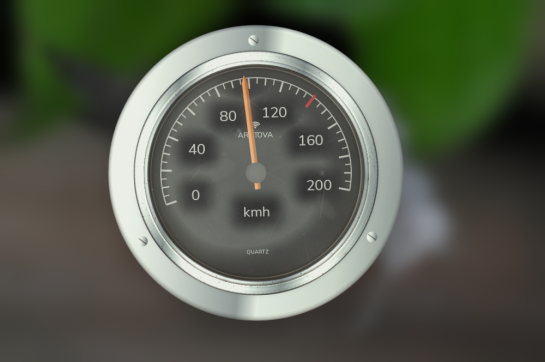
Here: 97.5 km/h
